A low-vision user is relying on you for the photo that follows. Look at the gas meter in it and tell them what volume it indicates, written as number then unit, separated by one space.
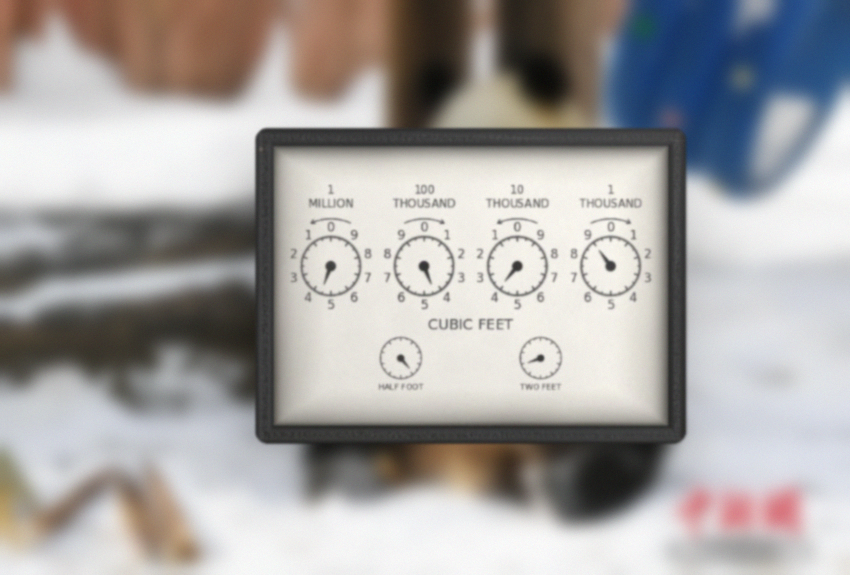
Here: 443900 ft³
